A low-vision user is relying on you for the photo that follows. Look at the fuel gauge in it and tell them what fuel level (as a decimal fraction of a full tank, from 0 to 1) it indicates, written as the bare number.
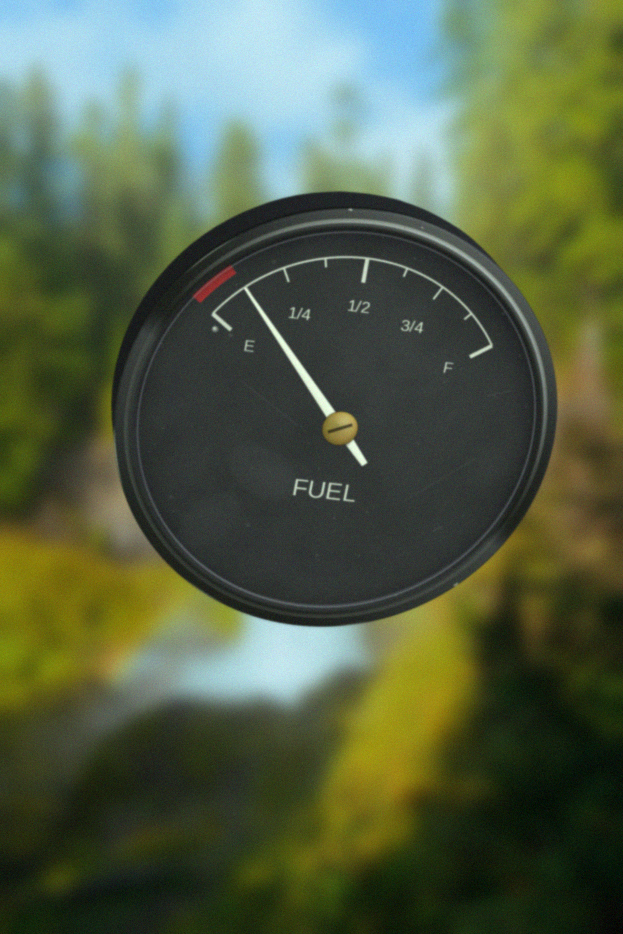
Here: 0.125
